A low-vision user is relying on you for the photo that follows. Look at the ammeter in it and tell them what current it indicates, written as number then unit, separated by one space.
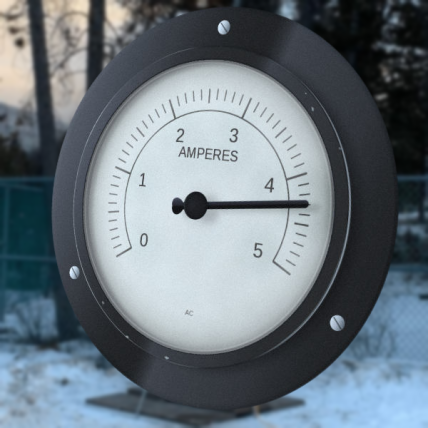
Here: 4.3 A
